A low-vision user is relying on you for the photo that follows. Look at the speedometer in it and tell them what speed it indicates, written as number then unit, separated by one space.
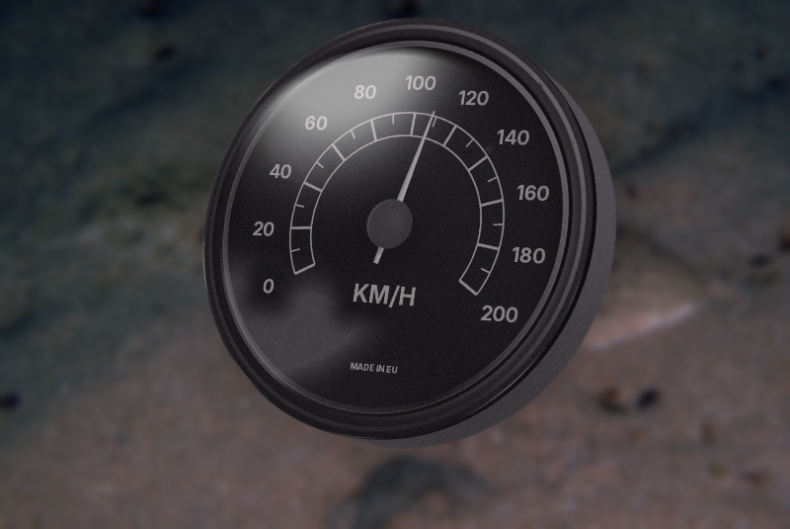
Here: 110 km/h
